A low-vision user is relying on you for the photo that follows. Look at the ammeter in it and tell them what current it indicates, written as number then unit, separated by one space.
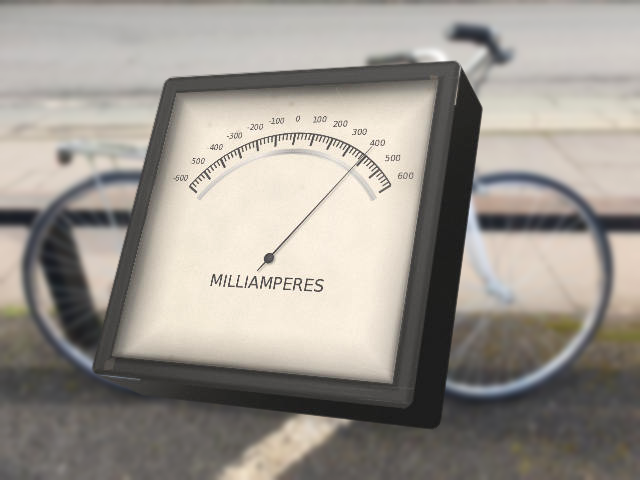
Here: 400 mA
